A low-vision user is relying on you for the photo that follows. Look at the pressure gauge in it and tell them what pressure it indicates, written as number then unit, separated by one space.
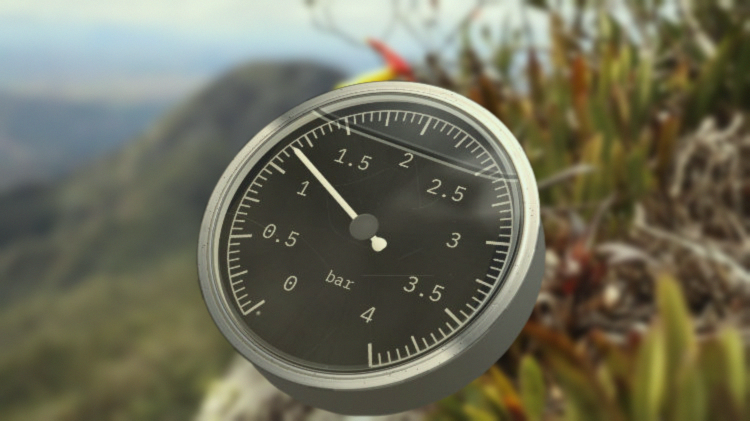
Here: 1.15 bar
